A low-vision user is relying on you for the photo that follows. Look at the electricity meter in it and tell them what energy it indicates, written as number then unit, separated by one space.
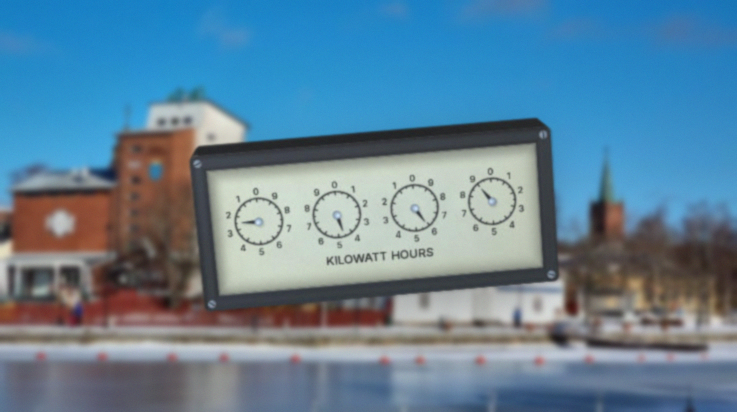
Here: 2459 kWh
